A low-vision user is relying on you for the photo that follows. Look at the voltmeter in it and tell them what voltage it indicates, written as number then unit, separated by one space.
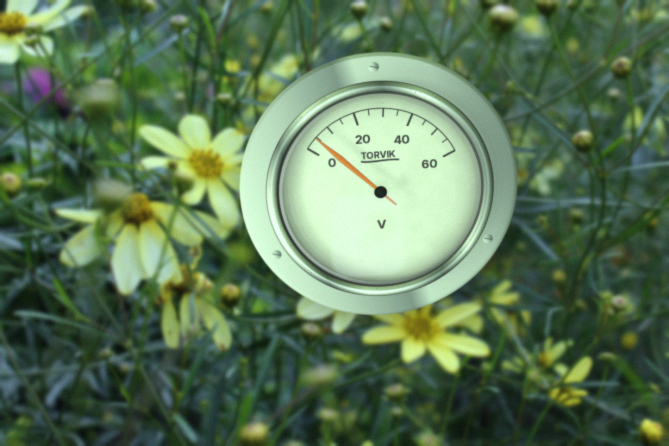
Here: 5 V
